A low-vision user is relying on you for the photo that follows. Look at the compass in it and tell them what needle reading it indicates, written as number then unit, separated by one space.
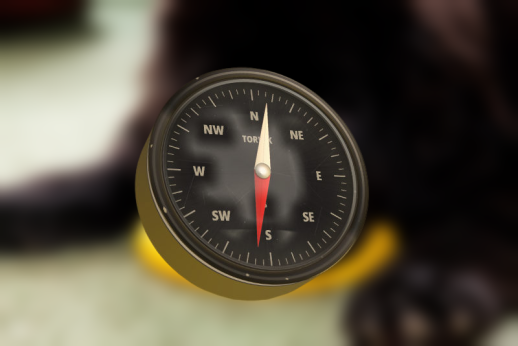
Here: 190 °
